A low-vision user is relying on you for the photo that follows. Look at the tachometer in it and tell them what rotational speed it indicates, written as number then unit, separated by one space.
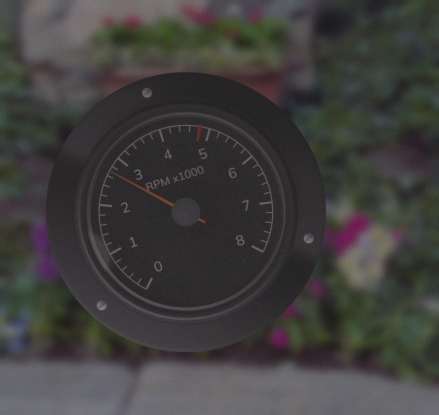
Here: 2700 rpm
